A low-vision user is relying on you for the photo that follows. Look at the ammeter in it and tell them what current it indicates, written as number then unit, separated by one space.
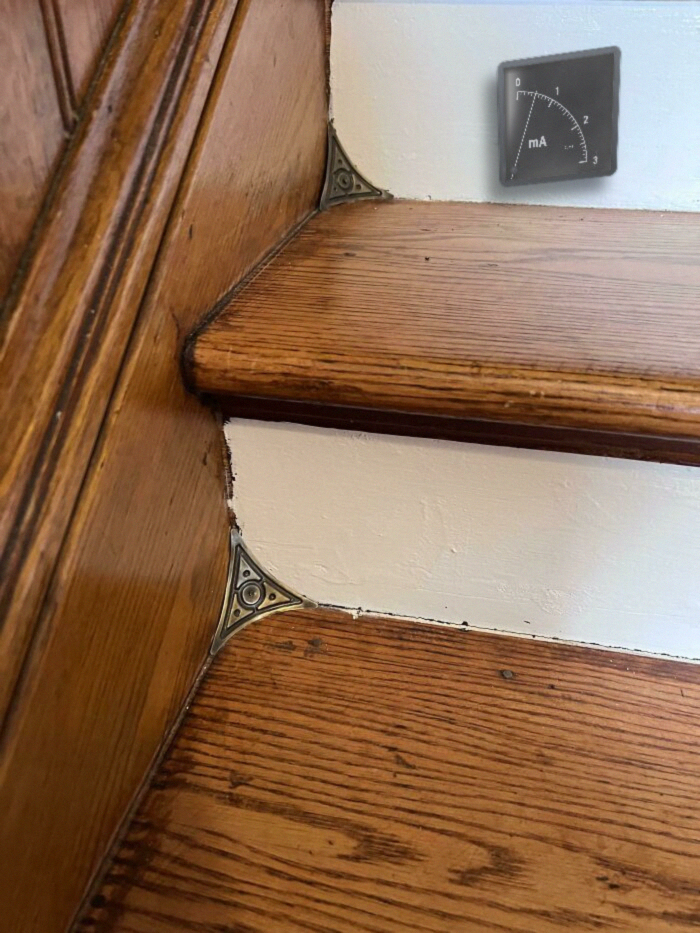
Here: 0.5 mA
